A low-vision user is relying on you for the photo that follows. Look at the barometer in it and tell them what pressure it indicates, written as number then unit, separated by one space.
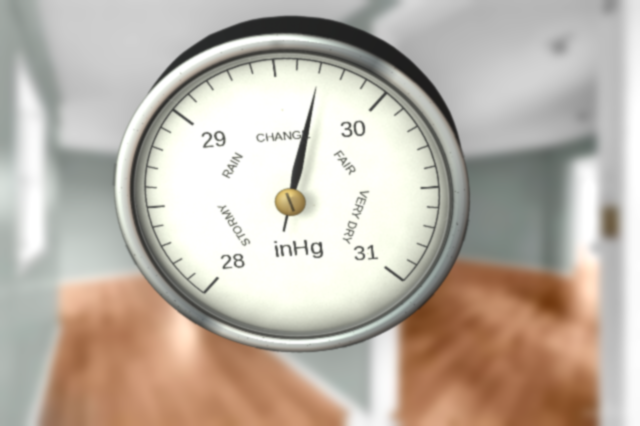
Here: 29.7 inHg
